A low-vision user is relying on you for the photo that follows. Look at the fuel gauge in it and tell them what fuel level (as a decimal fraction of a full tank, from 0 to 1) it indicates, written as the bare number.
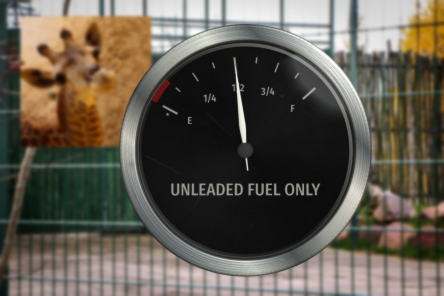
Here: 0.5
